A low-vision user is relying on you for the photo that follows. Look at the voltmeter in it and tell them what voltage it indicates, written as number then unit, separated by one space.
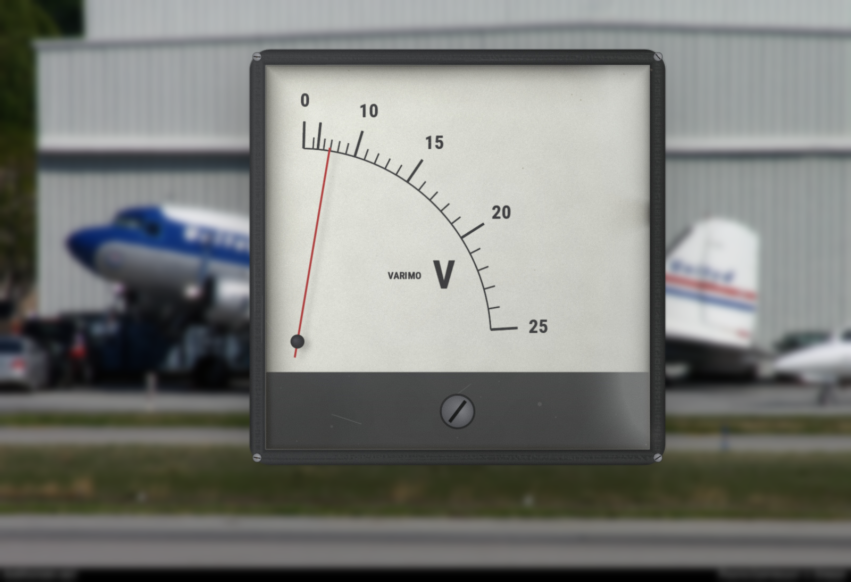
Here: 7 V
